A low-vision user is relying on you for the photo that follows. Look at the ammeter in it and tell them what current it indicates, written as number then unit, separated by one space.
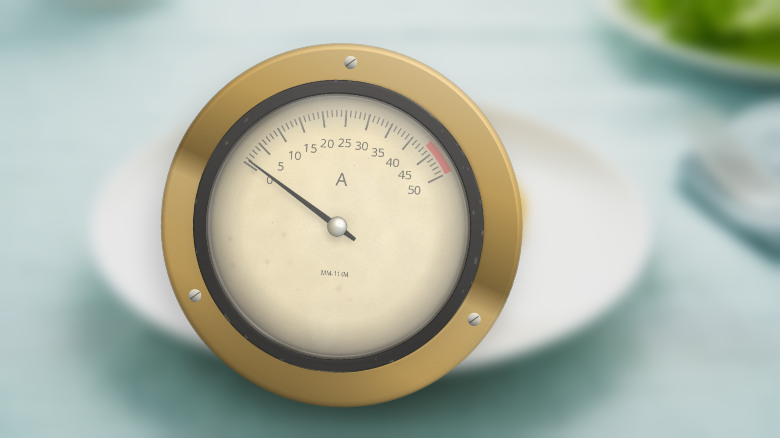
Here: 1 A
